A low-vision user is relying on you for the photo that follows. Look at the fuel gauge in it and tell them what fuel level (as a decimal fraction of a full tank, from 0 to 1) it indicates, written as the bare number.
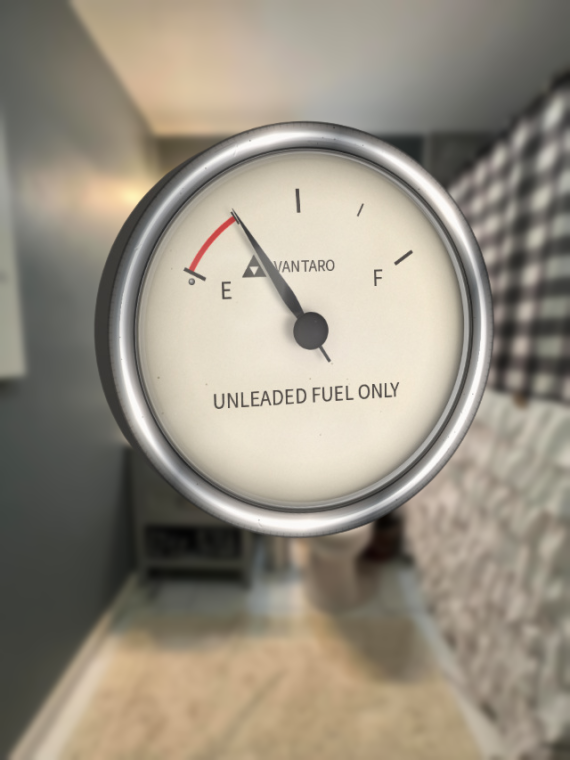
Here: 0.25
